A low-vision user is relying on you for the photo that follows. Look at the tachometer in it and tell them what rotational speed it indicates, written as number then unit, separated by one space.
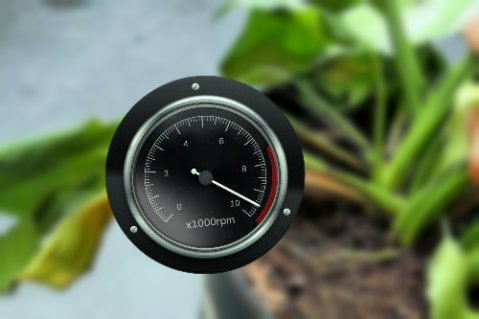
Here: 9500 rpm
